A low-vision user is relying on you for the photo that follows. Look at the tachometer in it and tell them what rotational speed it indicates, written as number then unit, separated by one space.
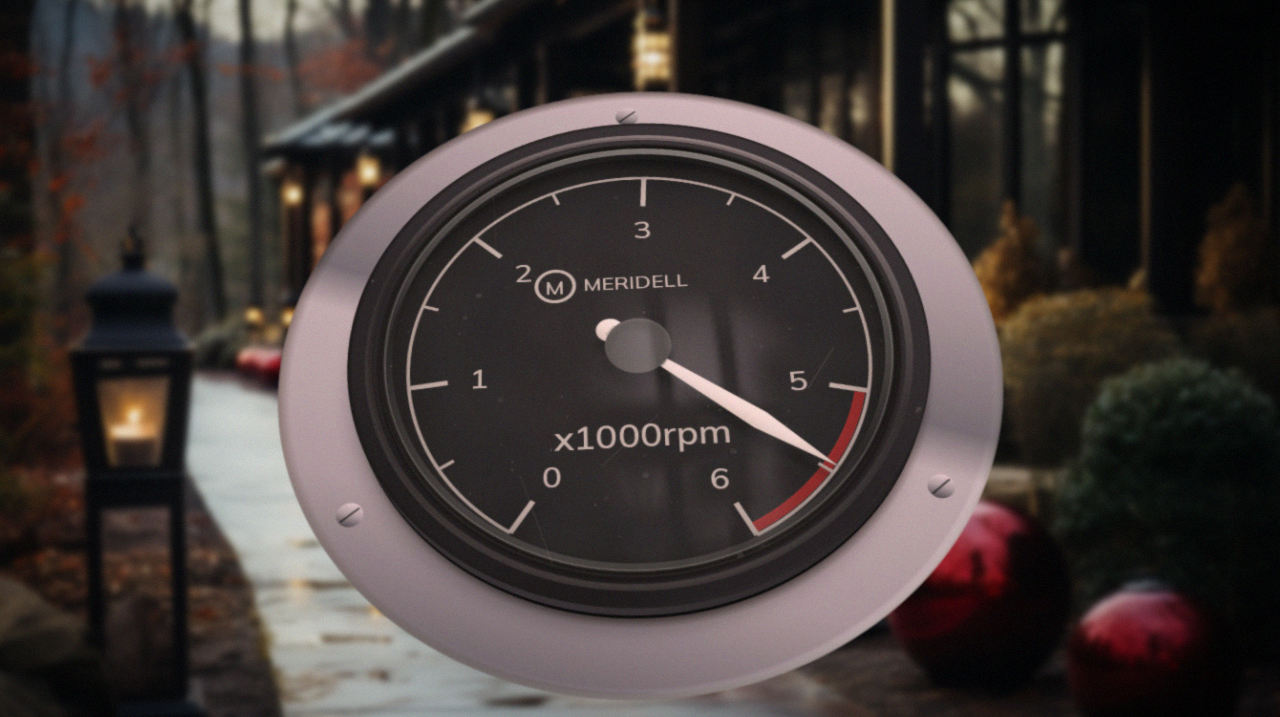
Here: 5500 rpm
